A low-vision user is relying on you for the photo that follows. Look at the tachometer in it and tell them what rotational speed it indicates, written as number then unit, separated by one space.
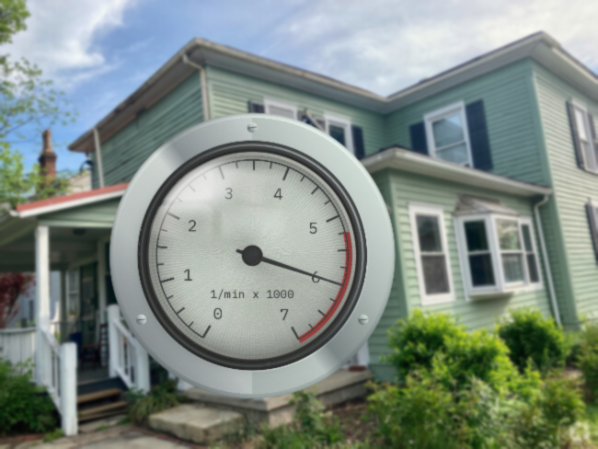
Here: 6000 rpm
